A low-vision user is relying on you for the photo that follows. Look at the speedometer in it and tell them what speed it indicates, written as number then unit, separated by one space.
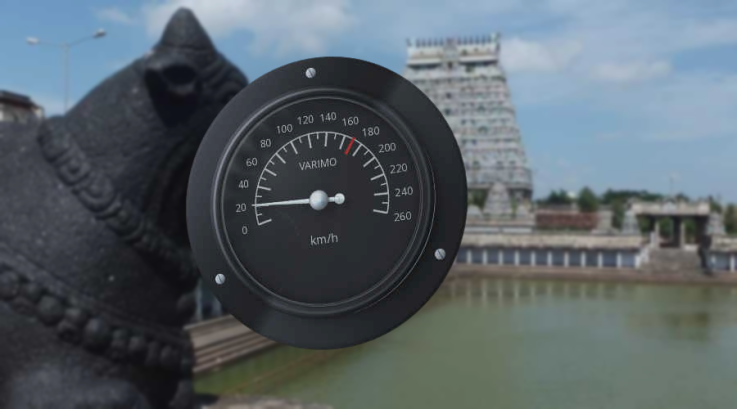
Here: 20 km/h
